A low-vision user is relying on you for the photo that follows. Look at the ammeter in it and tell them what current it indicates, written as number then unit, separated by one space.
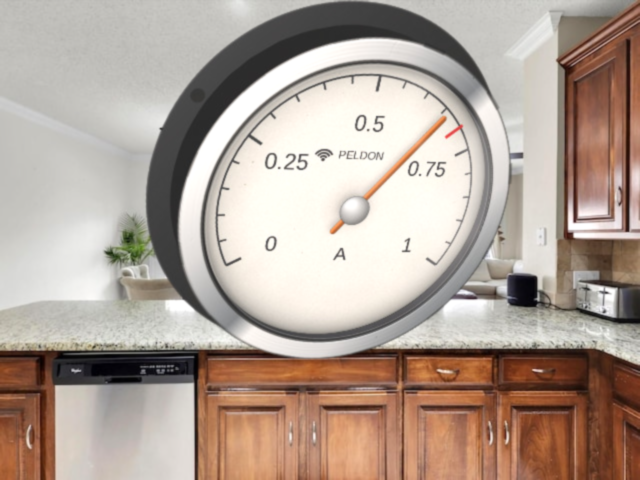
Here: 0.65 A
